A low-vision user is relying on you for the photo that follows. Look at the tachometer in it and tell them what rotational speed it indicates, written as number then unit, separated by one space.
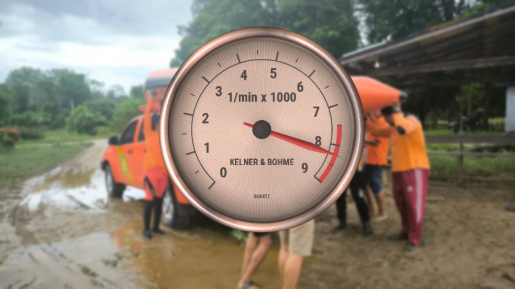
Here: 8250 rpm
